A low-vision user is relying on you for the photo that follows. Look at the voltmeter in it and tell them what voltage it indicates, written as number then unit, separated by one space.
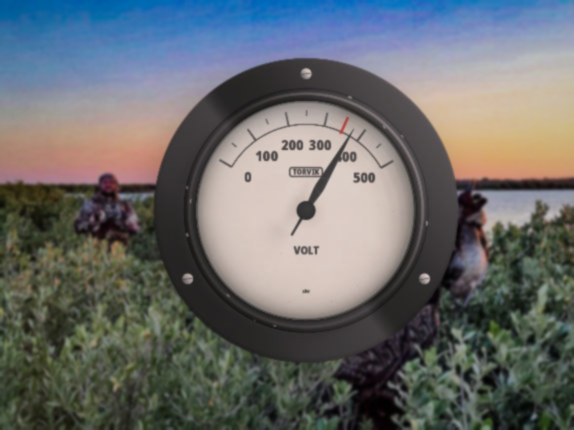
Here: 375 V
